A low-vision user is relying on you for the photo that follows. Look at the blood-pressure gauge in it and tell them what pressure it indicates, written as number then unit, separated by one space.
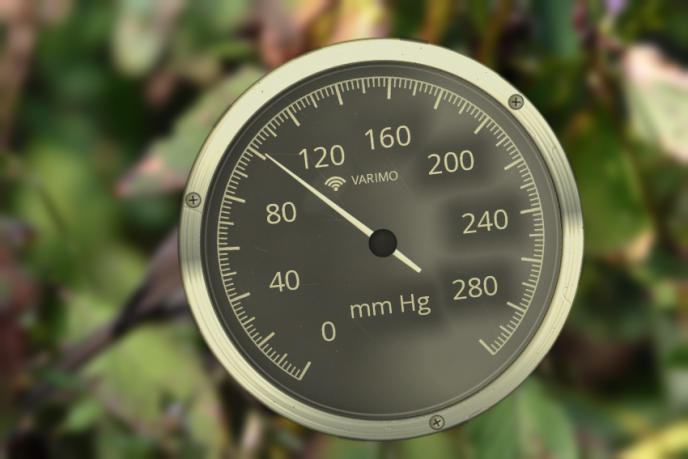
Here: 102 mmHg
